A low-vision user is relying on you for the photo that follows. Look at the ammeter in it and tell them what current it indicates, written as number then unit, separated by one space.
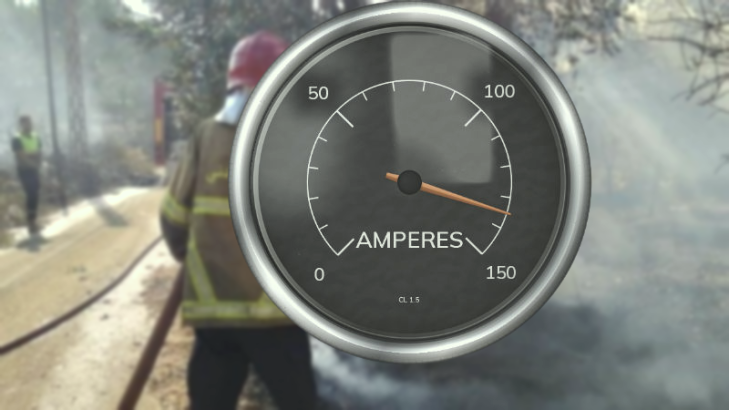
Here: 135 A
